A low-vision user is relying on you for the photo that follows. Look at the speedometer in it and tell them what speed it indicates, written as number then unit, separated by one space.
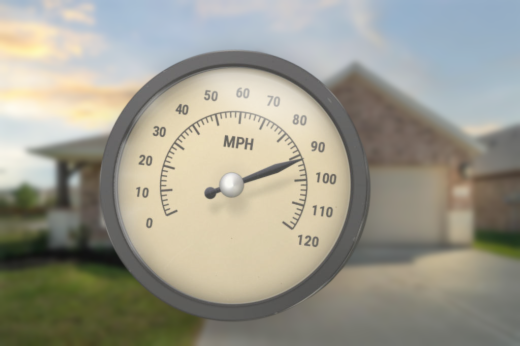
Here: 92 mph
